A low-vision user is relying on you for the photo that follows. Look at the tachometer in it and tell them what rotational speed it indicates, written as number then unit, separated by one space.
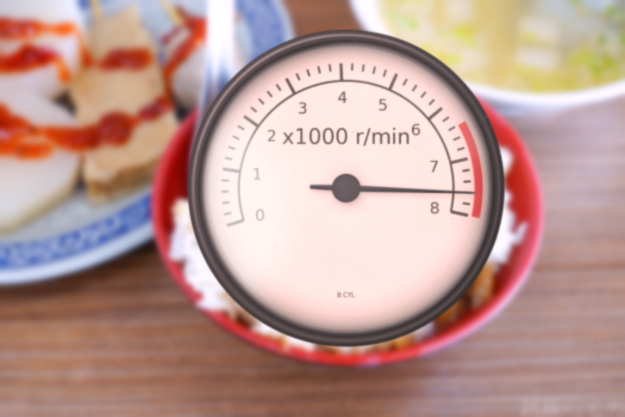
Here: 7600 rpm
